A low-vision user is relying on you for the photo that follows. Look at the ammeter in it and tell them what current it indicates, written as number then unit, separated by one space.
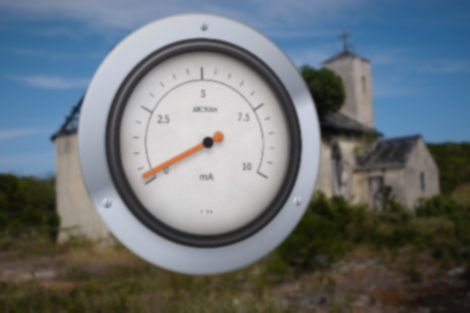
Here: 0.25 mA
